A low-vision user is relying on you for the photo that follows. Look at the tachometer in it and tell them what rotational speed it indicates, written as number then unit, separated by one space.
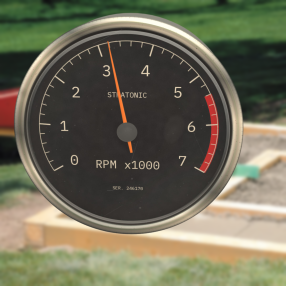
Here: 3200 rpm
